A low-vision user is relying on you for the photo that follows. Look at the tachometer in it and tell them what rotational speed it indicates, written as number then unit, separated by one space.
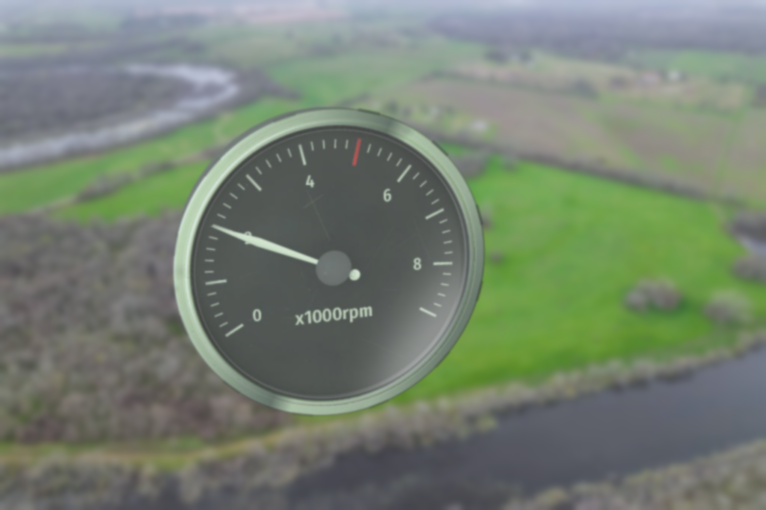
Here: 2000 rpm
